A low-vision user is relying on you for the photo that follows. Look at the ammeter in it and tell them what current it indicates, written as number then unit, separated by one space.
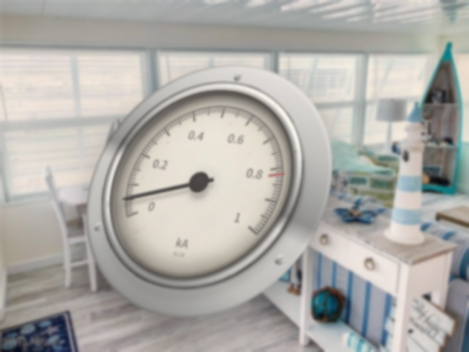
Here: 0.05 kA
